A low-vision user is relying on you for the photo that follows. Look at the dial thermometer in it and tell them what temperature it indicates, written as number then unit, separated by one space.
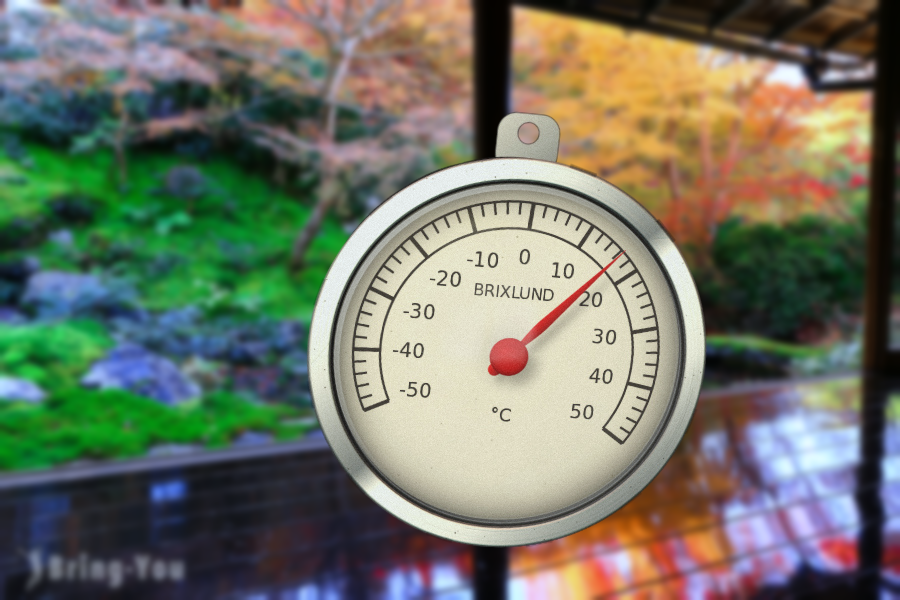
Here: 16 °C
